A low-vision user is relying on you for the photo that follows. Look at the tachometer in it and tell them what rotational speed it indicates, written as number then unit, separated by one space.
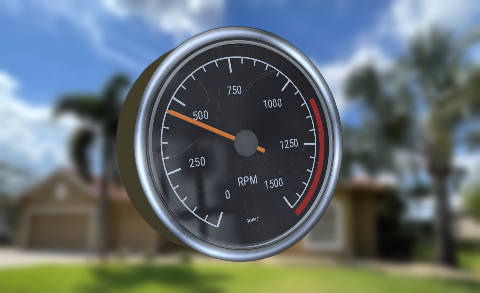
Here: 450 rpm
